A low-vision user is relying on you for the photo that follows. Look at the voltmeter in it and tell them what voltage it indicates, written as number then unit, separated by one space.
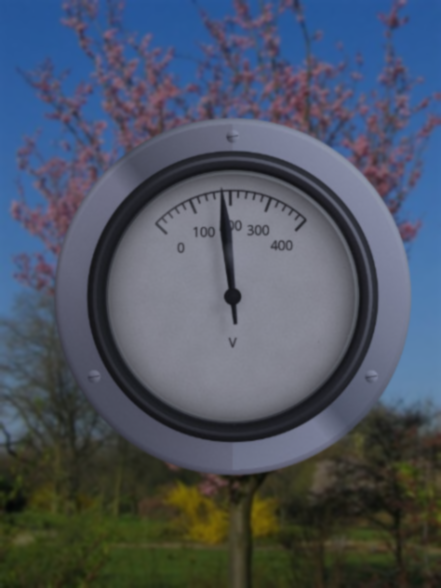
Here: 180 V
